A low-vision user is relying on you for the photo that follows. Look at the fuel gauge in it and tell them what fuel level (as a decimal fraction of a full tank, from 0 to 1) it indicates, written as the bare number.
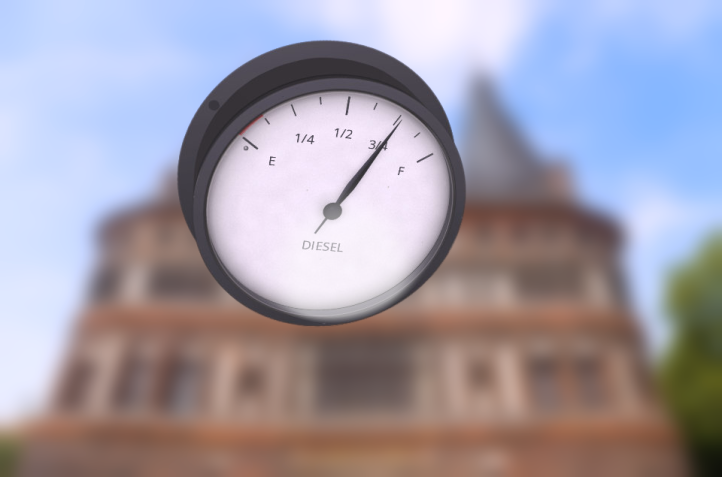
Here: 0.75
